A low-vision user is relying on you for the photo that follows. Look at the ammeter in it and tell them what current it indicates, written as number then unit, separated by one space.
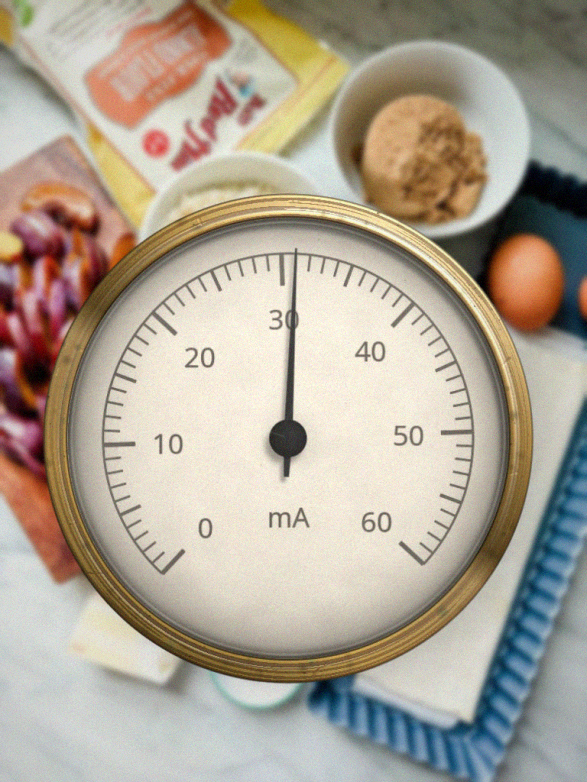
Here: 31 mA
